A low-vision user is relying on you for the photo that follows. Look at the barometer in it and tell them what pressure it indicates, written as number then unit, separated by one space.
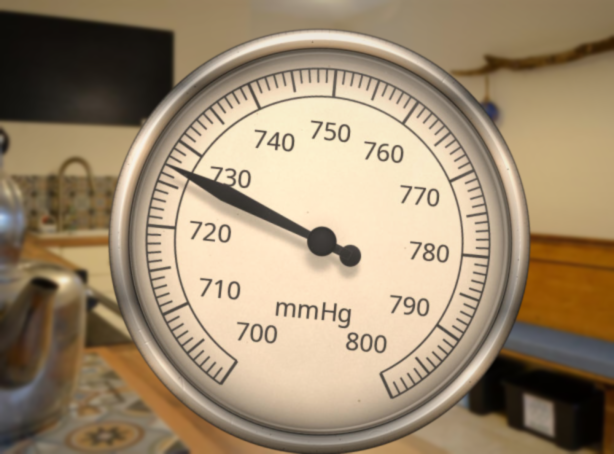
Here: 727 mmHg
